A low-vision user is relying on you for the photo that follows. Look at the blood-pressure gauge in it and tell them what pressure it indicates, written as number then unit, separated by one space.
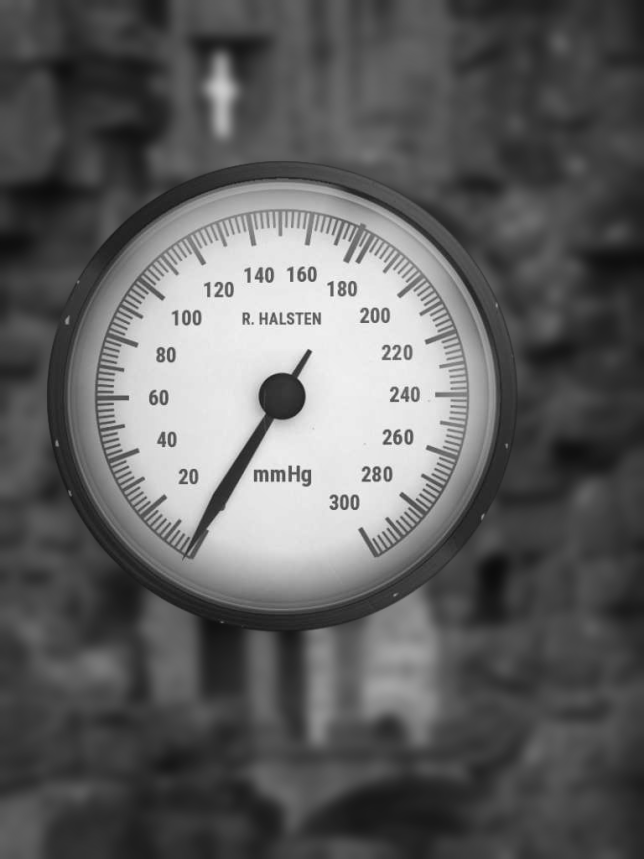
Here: 2 mmHg
